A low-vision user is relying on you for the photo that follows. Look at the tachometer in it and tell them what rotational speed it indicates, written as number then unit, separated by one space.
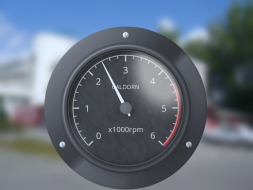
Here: 2400 rpm
